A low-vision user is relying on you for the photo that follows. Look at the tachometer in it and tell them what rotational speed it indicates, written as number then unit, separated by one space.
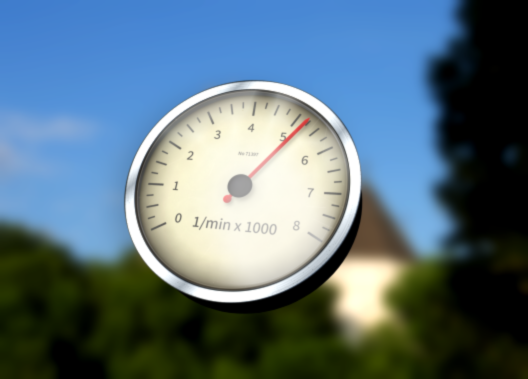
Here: 5250 rpm
